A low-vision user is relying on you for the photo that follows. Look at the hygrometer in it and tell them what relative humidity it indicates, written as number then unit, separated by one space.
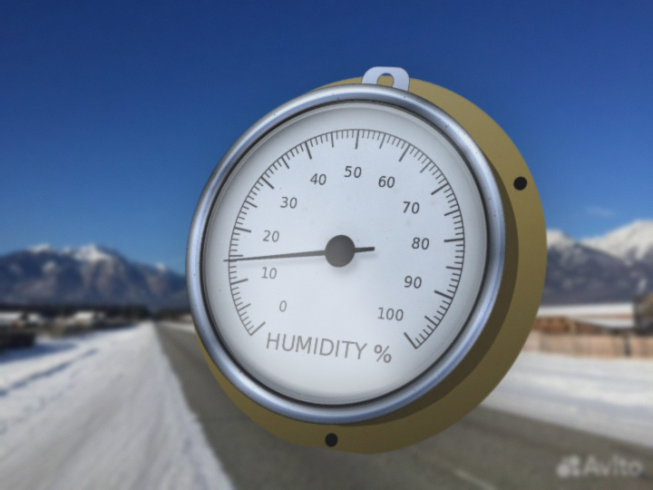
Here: 14 %
